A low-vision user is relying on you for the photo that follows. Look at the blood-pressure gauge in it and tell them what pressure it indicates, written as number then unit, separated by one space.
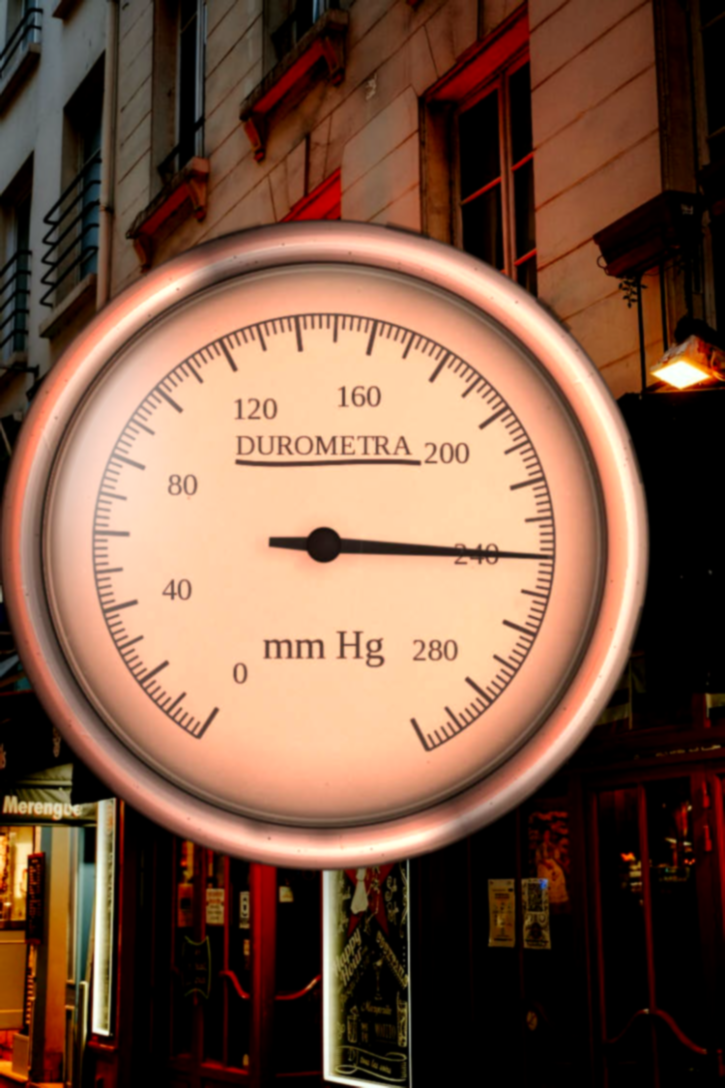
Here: 240 mmHg
